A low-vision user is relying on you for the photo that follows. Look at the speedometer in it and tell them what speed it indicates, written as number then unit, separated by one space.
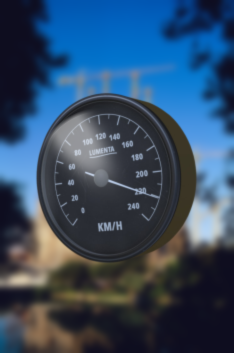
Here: 220 km/h
